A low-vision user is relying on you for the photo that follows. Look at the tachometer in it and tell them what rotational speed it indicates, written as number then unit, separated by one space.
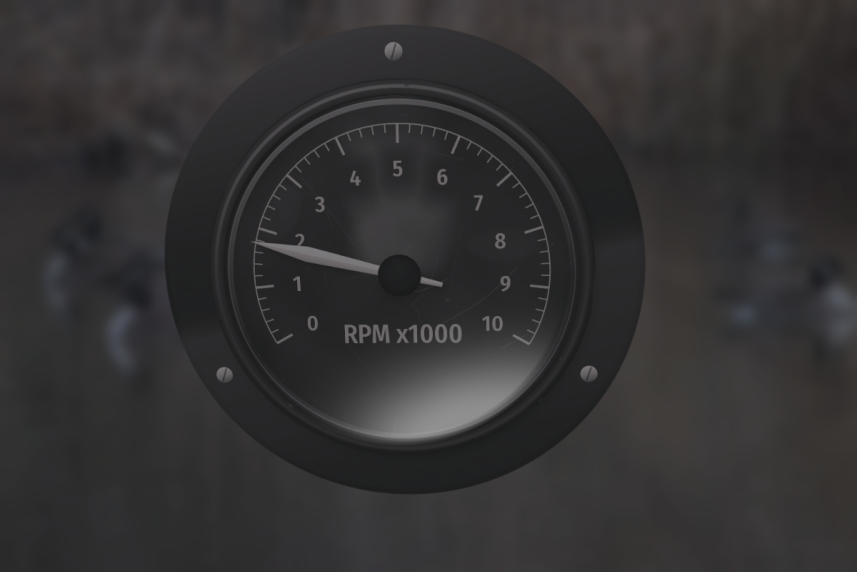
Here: 1800 rpm
